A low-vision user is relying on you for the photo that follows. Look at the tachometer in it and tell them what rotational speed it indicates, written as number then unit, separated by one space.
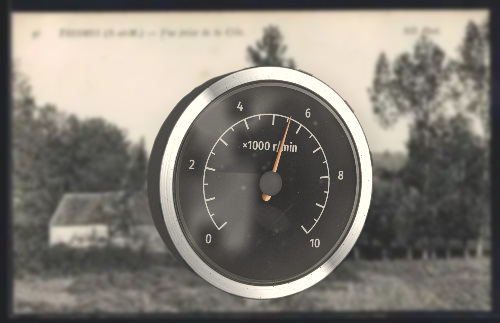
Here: 5500 rpm
